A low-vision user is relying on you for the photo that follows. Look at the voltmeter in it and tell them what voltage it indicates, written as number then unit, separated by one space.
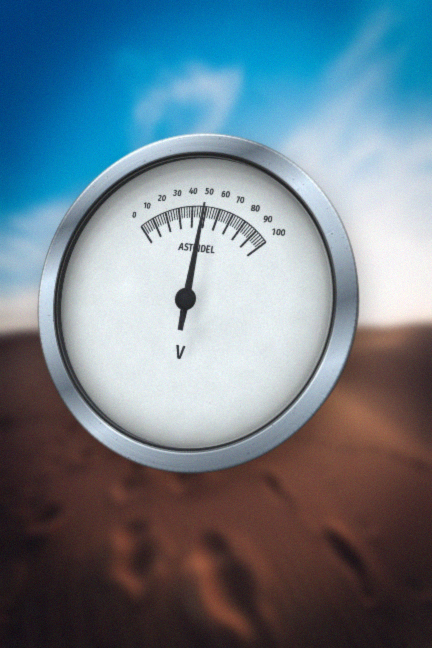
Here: 50 V
